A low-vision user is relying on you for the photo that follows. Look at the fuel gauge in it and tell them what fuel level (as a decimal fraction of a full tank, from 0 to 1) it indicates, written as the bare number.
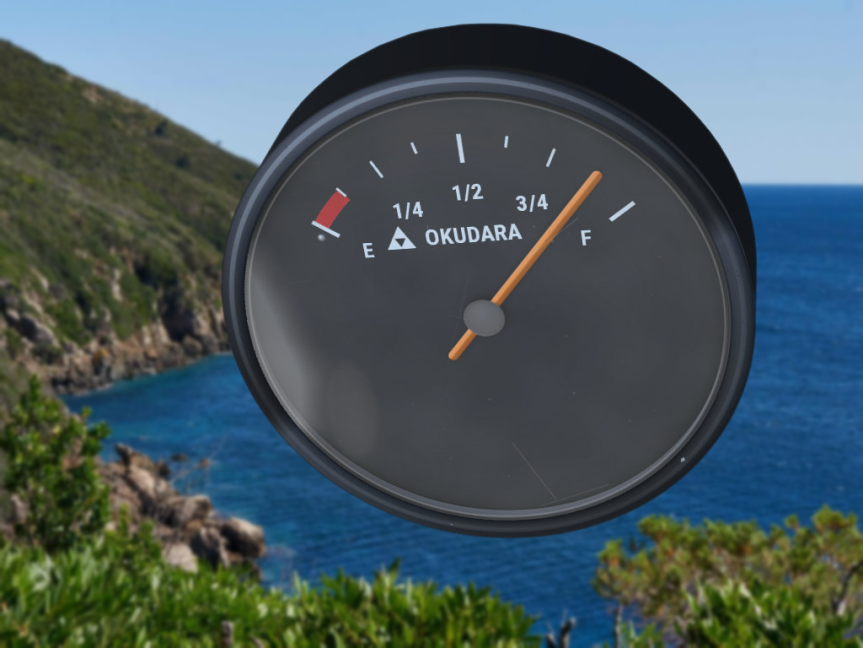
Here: 0.875
